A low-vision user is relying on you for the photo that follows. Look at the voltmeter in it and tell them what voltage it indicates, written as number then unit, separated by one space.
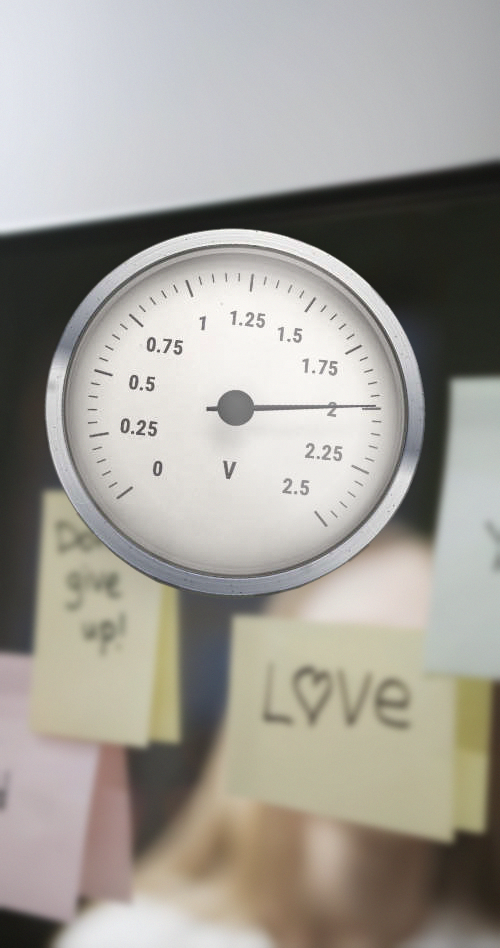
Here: 2 V
